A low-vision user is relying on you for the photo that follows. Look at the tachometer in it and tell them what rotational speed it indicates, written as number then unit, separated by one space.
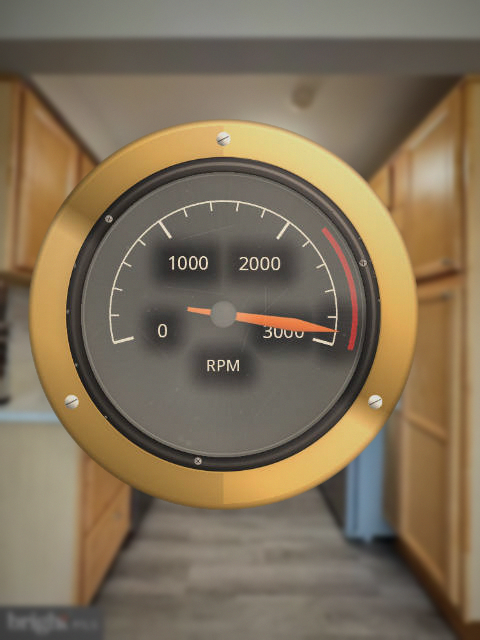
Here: 2900 rpm
